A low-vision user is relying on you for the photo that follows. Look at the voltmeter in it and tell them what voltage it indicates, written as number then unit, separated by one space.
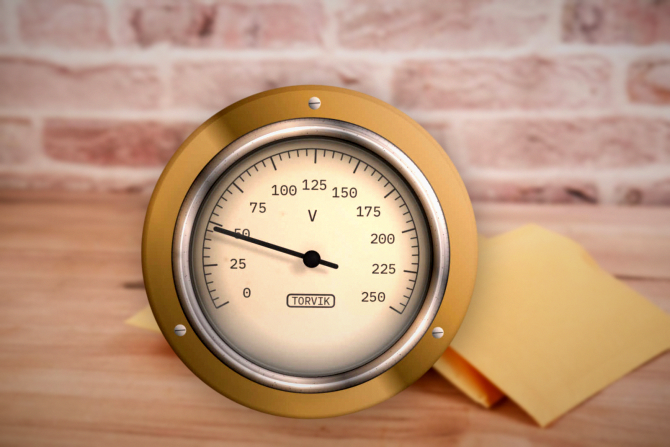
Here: 47.5 V
